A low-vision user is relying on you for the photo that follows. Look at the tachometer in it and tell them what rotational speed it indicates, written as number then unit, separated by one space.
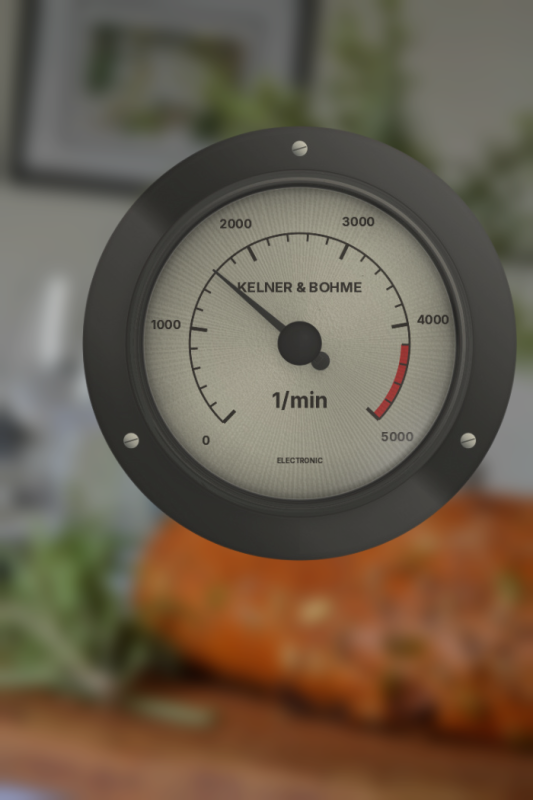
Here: 1600 rpm
